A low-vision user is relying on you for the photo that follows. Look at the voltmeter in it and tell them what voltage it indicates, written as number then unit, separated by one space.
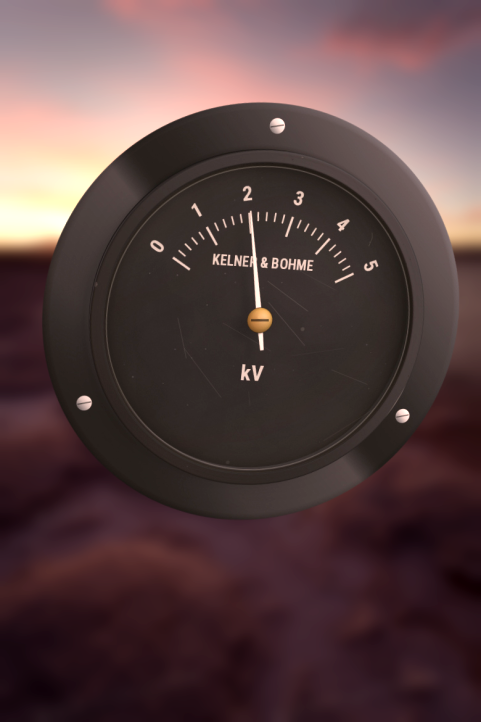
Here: 2 kV
